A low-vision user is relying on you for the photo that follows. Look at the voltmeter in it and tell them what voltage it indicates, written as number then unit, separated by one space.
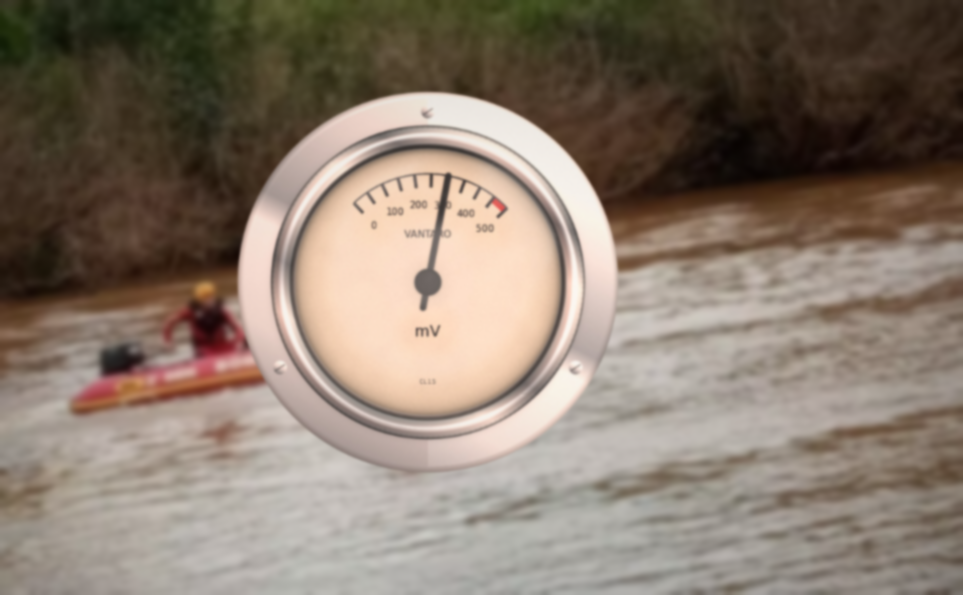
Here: 300 mV
